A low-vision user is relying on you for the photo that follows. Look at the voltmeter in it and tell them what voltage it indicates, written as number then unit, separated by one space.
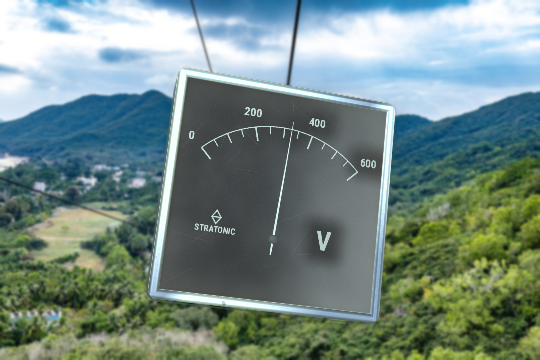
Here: 325 V
